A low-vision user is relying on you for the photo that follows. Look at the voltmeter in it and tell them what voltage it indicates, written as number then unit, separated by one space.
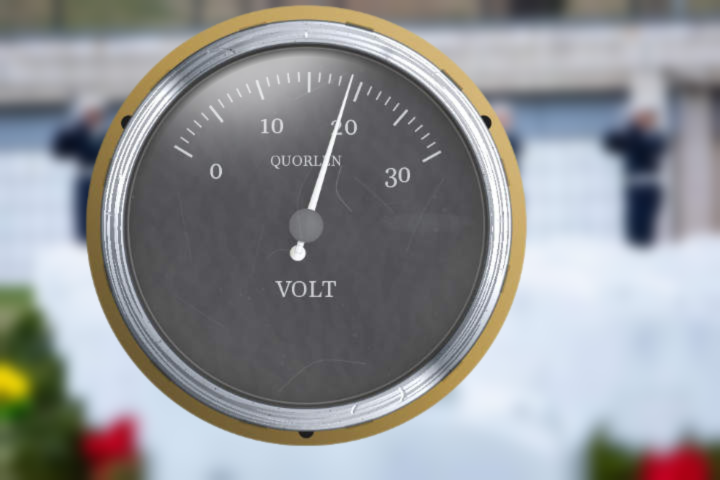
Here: 19 V
